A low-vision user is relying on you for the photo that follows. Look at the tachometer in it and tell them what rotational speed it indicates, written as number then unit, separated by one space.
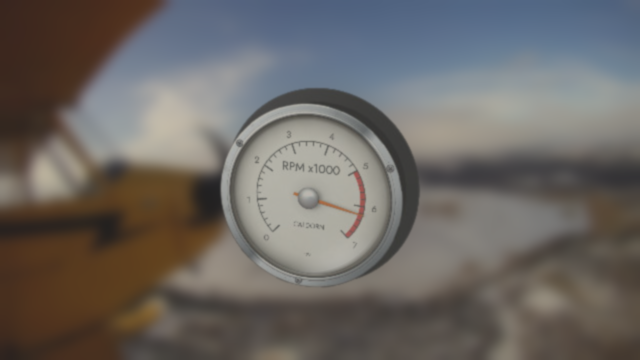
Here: 6200 rpm
